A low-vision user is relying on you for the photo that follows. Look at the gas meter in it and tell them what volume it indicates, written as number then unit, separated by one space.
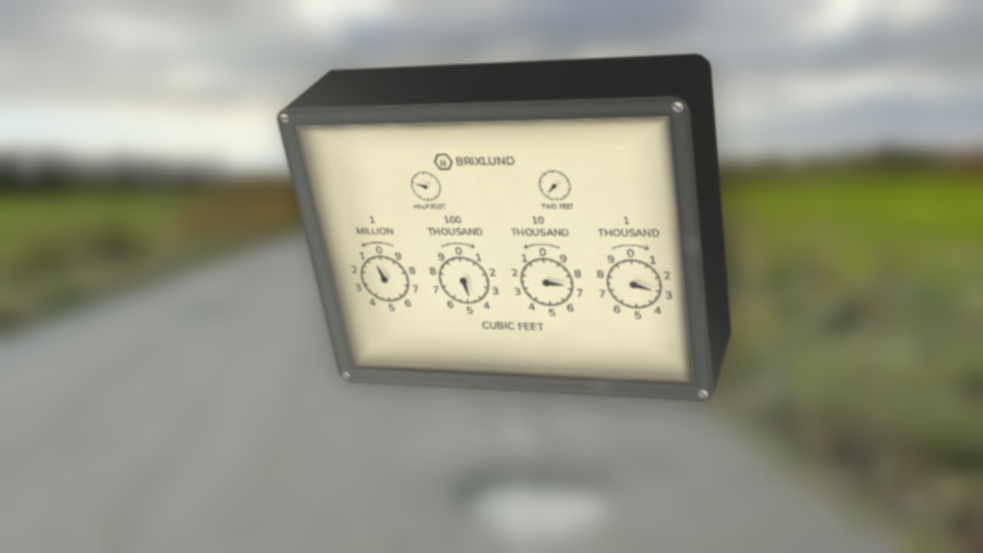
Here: 47300 ft³
